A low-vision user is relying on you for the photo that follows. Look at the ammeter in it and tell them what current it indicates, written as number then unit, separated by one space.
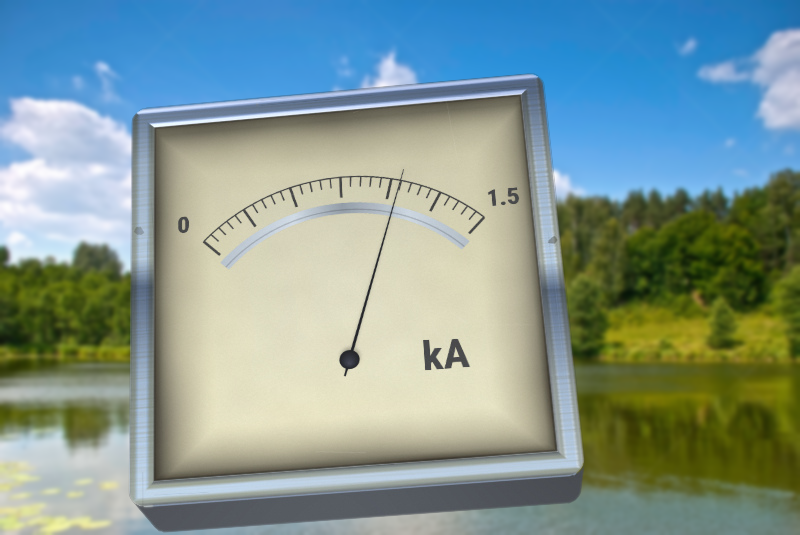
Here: 1.05 kA
